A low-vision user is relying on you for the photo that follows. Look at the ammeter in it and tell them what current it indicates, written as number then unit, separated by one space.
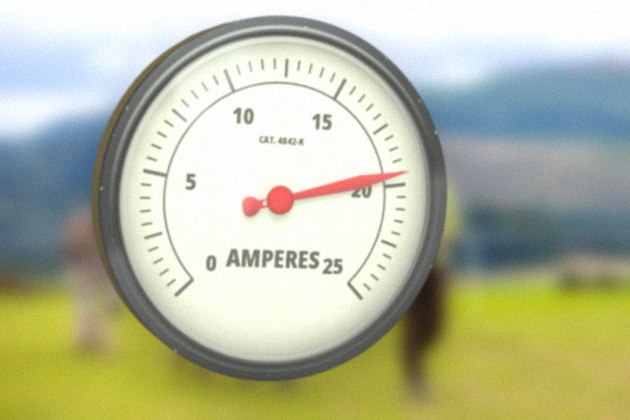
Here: 19.5 A
